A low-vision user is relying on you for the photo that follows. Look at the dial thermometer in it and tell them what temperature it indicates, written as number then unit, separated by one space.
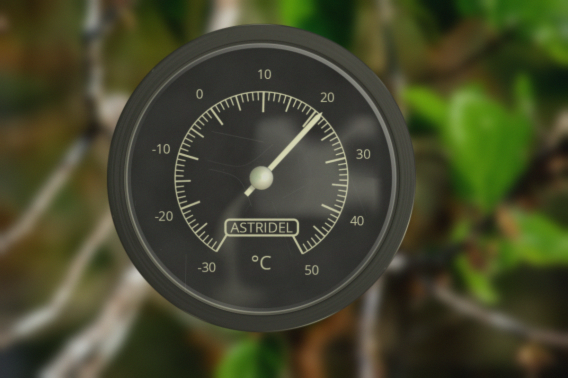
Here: 21 °C
